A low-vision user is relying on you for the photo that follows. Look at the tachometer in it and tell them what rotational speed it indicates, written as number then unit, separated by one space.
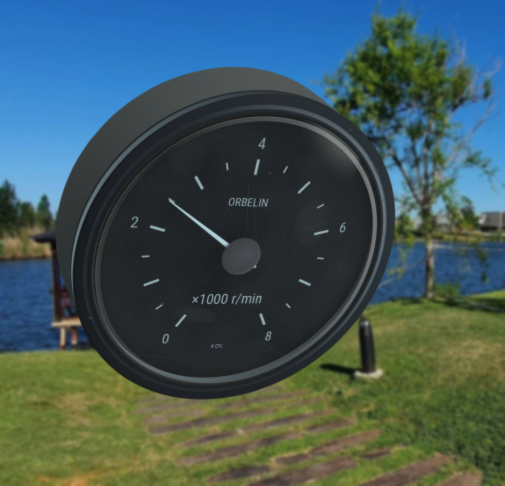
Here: 2500 rpm
